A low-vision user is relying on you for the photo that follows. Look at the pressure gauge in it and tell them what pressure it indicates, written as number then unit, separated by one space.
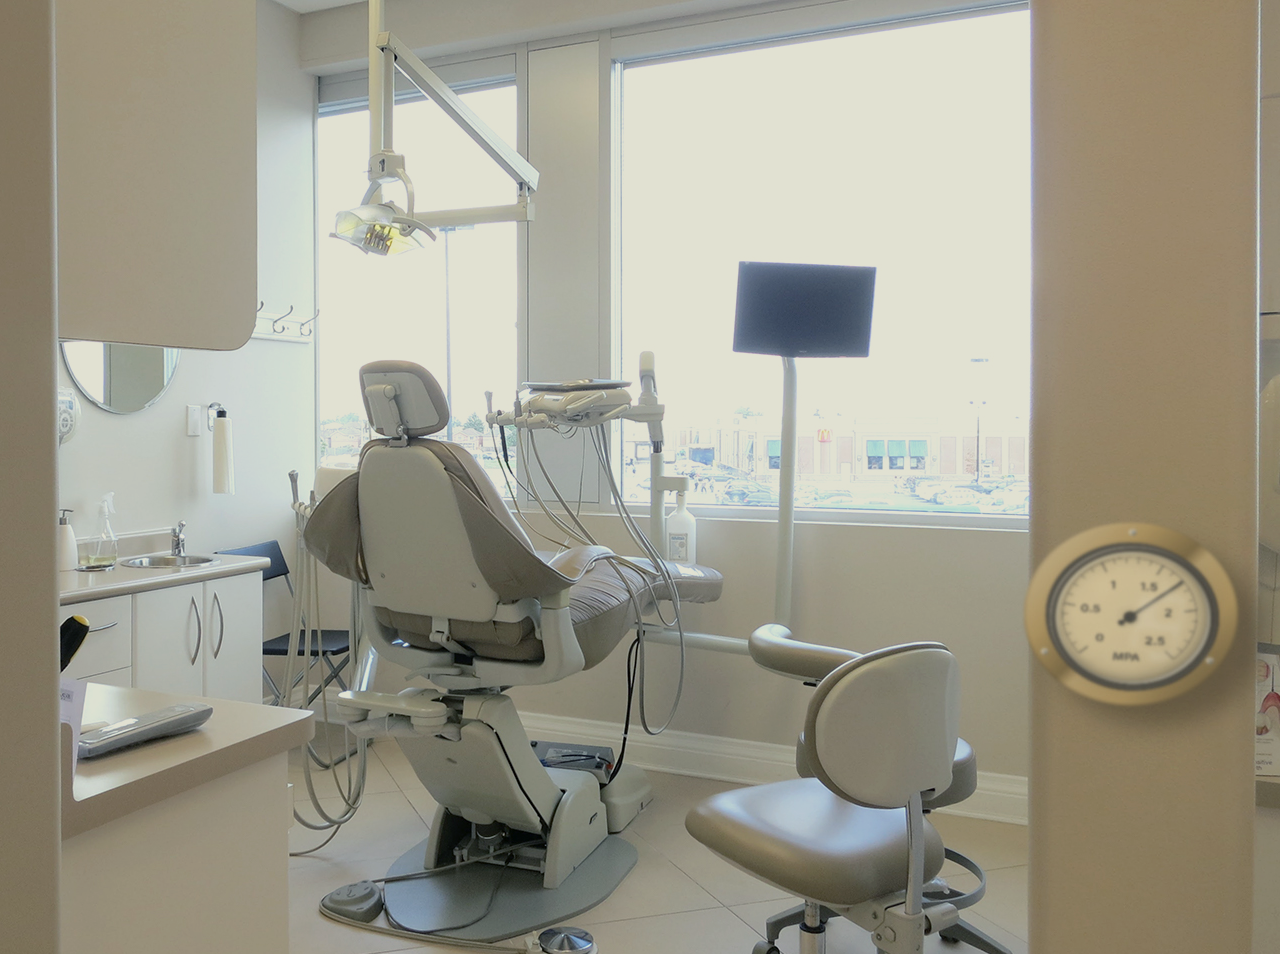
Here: 1.7 MPa
